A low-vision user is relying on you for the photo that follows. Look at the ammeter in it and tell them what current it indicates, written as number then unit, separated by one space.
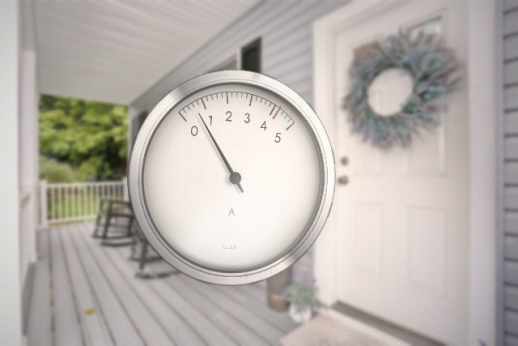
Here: 0.6 A
